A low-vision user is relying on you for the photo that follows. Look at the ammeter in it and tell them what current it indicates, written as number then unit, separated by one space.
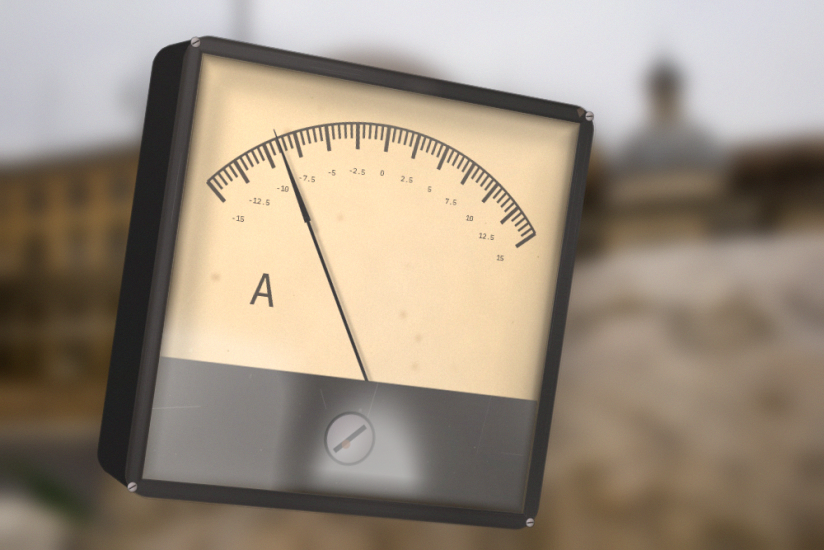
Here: -9 A
